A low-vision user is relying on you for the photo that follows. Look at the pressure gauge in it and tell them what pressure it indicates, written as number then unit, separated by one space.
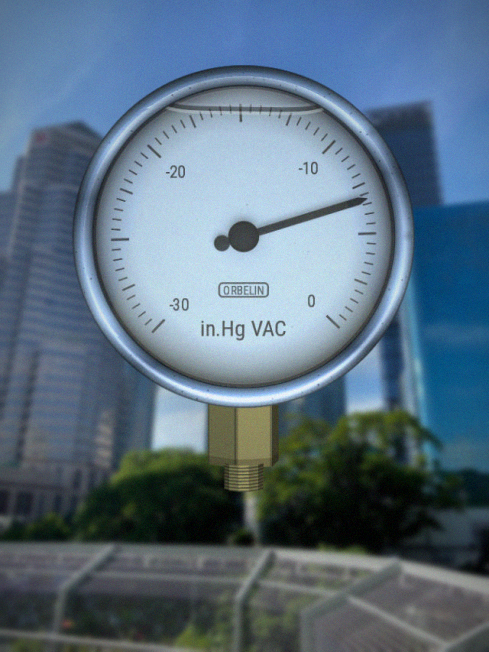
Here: -6.75 inHg
